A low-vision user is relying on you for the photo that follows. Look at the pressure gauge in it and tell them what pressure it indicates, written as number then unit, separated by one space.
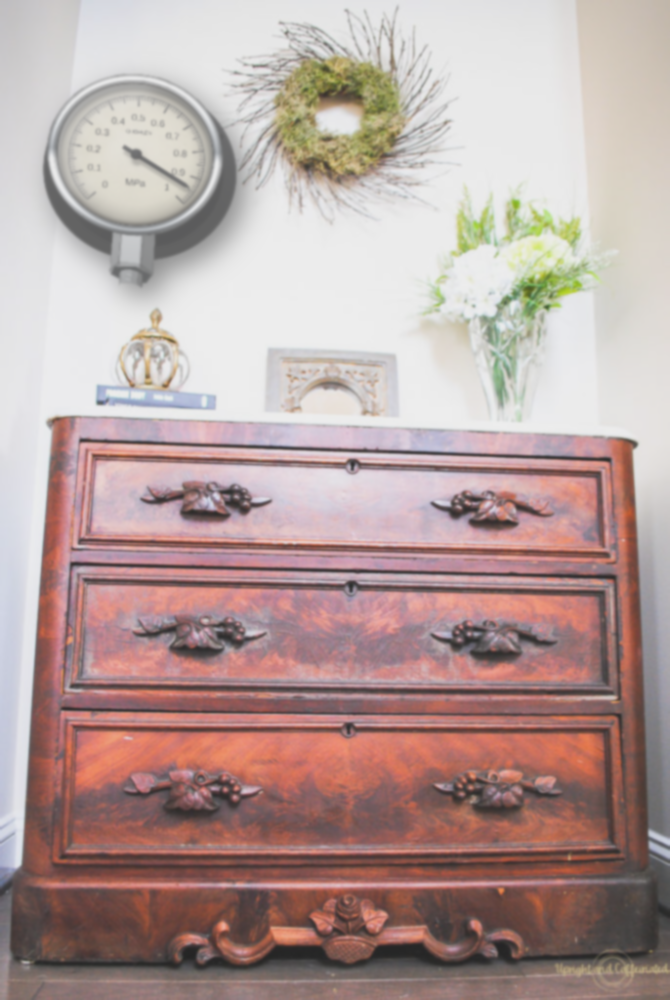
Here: 0.95 MPa
